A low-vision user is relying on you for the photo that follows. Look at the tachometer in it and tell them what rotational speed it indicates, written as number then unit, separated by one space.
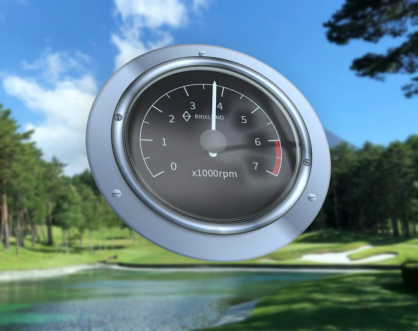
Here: 3750 rpm
